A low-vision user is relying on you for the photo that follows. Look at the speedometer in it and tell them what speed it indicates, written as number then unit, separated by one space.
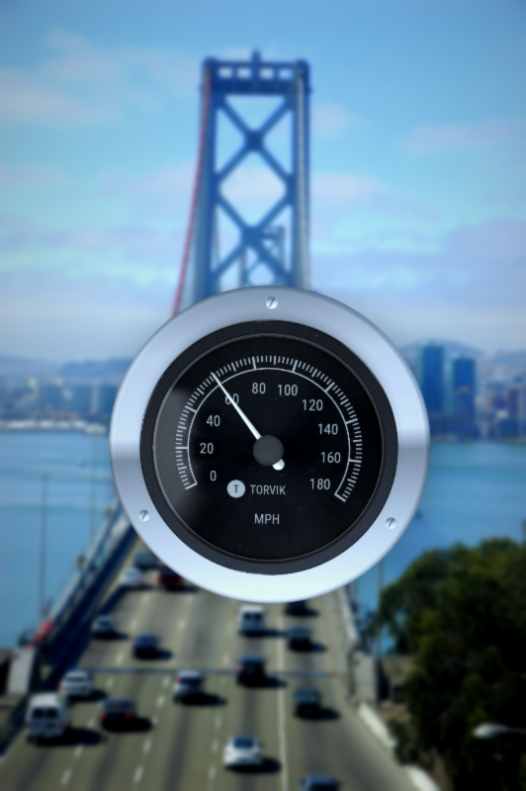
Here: 60 mph
